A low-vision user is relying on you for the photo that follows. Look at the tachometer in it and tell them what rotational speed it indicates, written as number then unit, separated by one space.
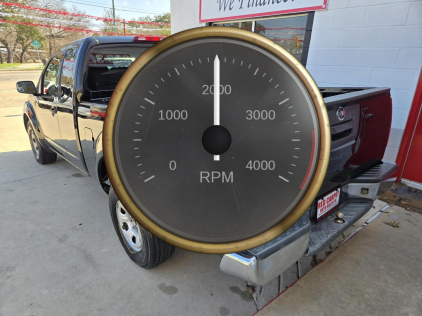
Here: 2000 rpm
